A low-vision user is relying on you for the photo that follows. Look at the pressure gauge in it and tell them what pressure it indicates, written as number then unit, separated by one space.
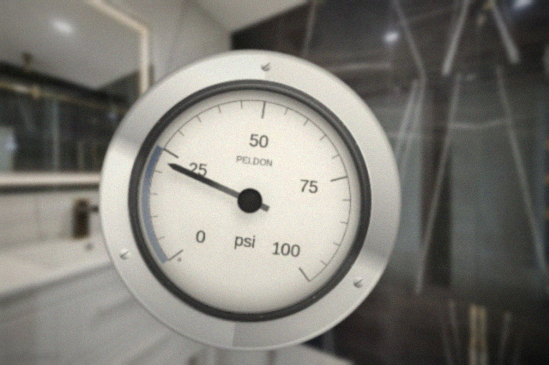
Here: 22.5 psi
